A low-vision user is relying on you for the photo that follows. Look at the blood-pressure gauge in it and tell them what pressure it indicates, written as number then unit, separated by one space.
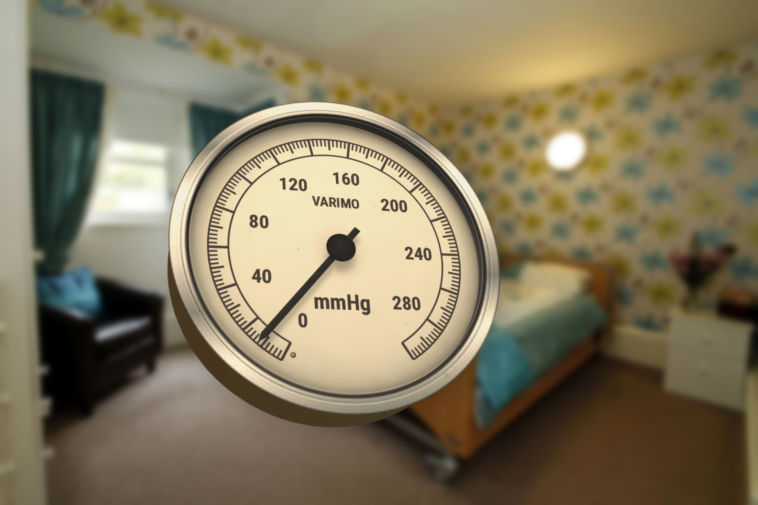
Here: 12 mmHg
